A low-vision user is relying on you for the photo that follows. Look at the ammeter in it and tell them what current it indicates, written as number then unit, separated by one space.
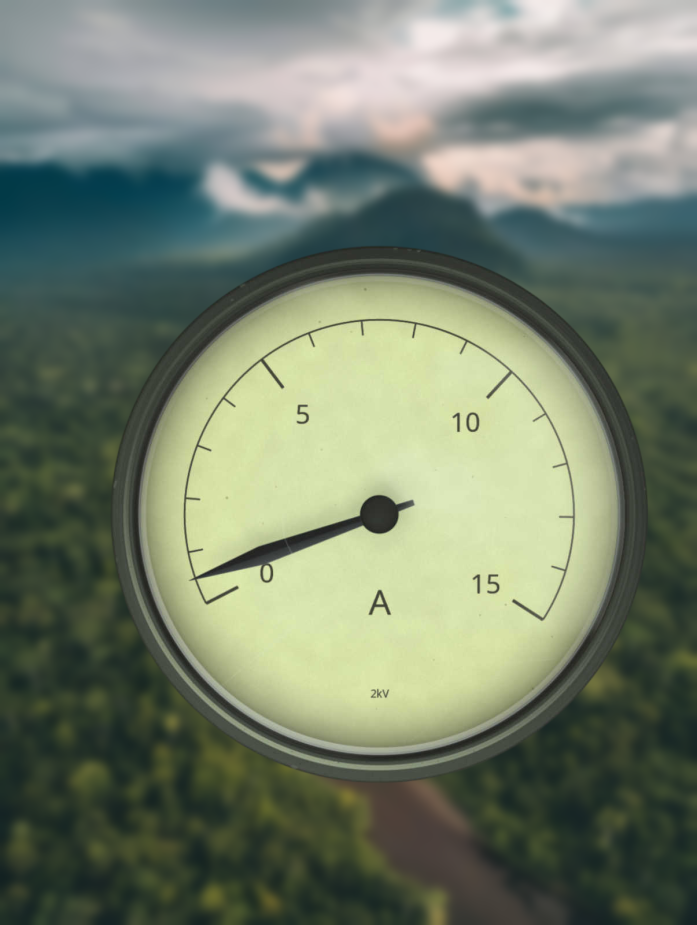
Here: 0.5 A
